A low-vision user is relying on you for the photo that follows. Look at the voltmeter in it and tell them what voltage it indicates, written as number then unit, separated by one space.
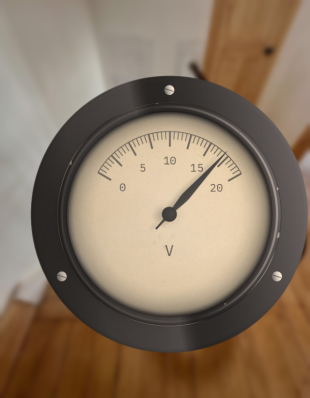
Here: 17 V
